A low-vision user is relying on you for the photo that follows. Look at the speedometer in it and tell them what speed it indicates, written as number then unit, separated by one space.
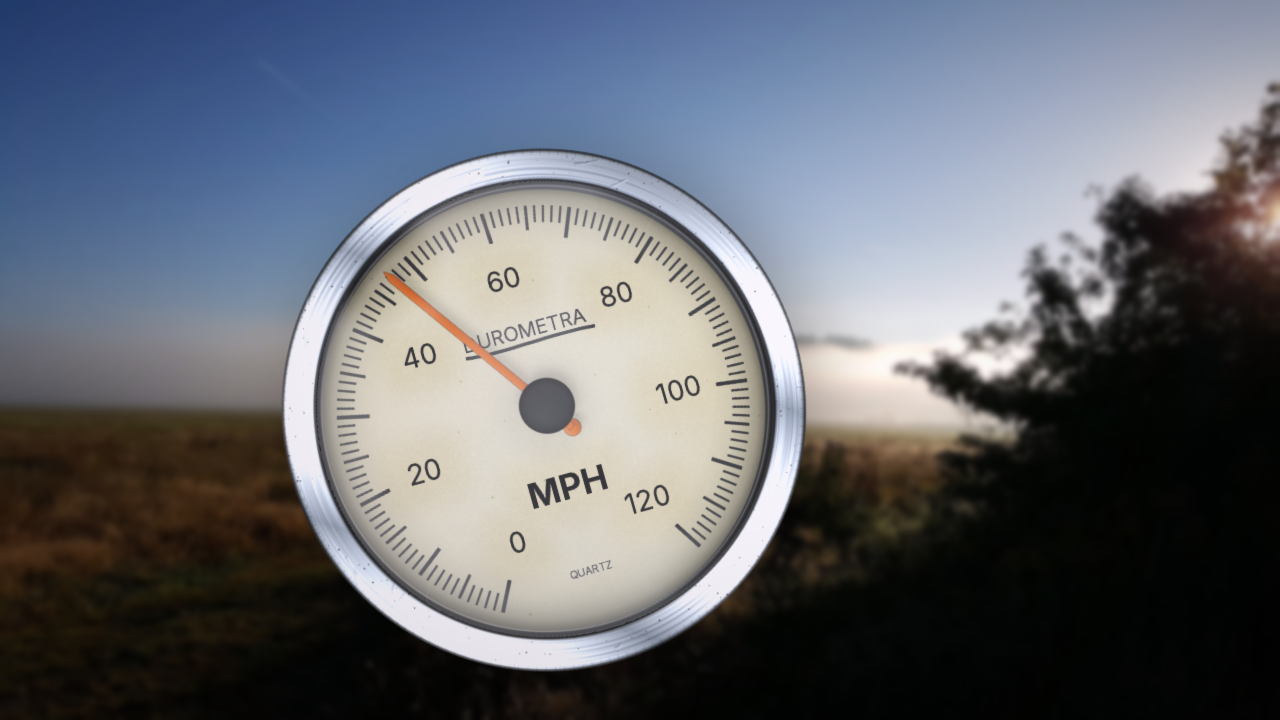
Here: 47 mph
